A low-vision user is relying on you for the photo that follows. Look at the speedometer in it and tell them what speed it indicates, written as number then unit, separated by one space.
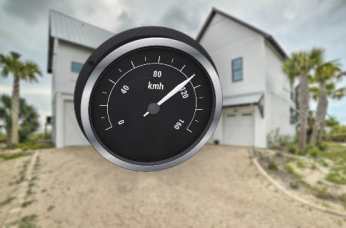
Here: 110 km/h
